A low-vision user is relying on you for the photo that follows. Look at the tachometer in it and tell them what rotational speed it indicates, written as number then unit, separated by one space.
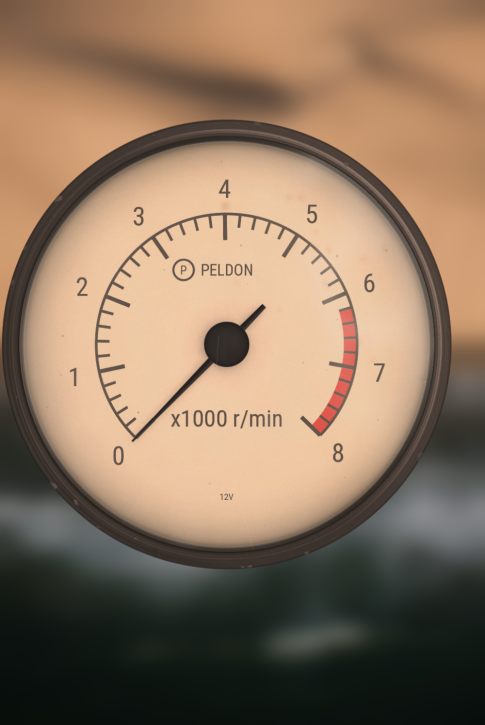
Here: 0 rpm
